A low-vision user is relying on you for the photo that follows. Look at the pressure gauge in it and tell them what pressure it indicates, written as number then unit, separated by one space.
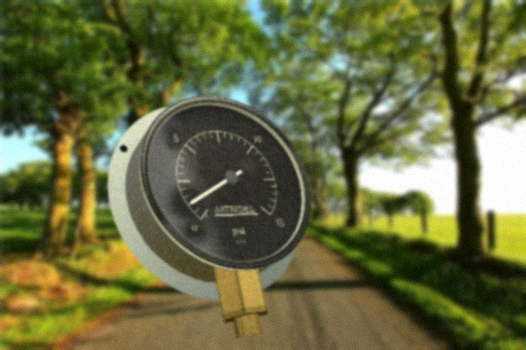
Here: 1 psi
